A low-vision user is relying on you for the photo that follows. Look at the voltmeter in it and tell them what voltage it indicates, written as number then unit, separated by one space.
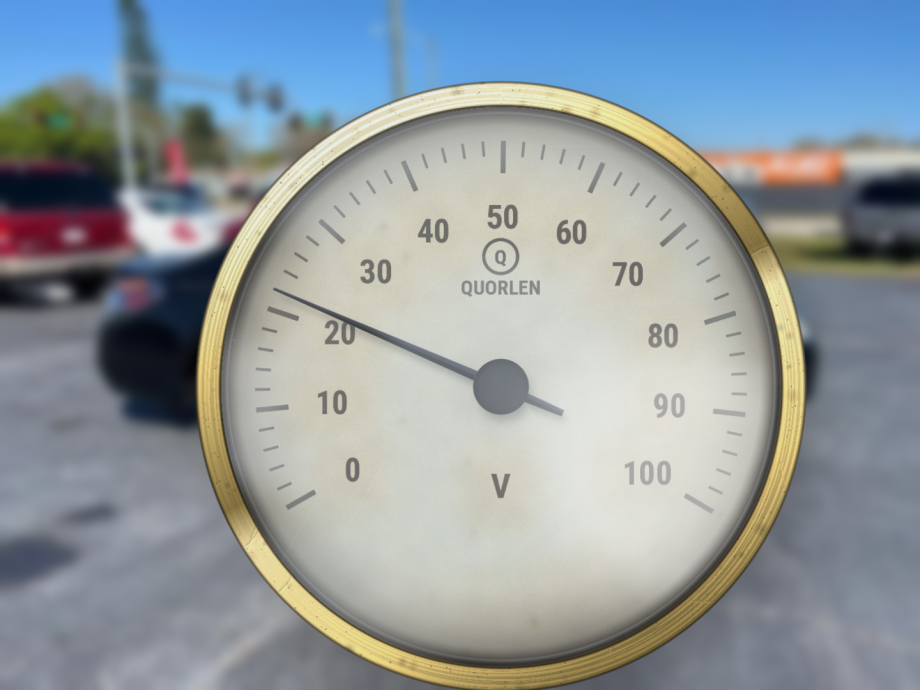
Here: 22 V
